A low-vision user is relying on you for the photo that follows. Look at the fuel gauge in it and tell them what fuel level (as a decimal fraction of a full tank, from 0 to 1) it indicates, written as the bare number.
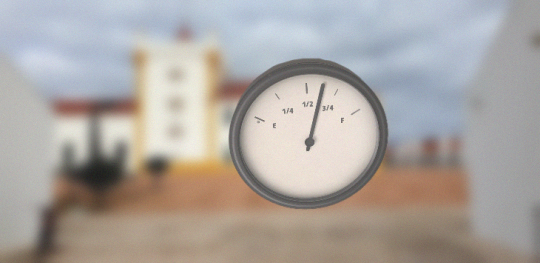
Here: 0.625
